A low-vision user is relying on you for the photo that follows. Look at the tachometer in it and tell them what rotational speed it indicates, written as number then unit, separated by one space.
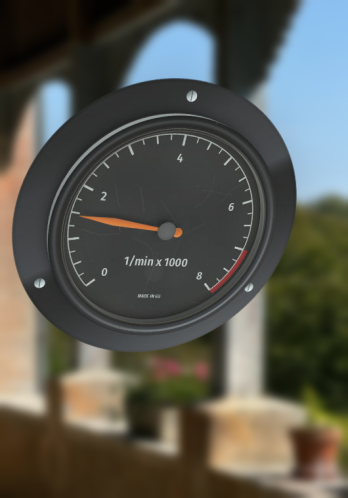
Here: 1500 rpm
